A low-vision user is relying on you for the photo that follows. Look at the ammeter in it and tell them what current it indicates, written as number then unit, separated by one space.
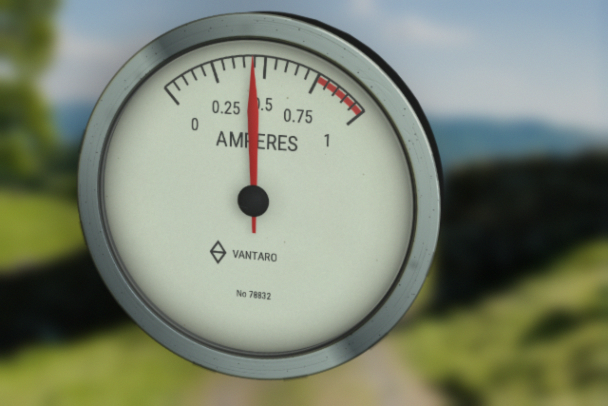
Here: 0.45 A
